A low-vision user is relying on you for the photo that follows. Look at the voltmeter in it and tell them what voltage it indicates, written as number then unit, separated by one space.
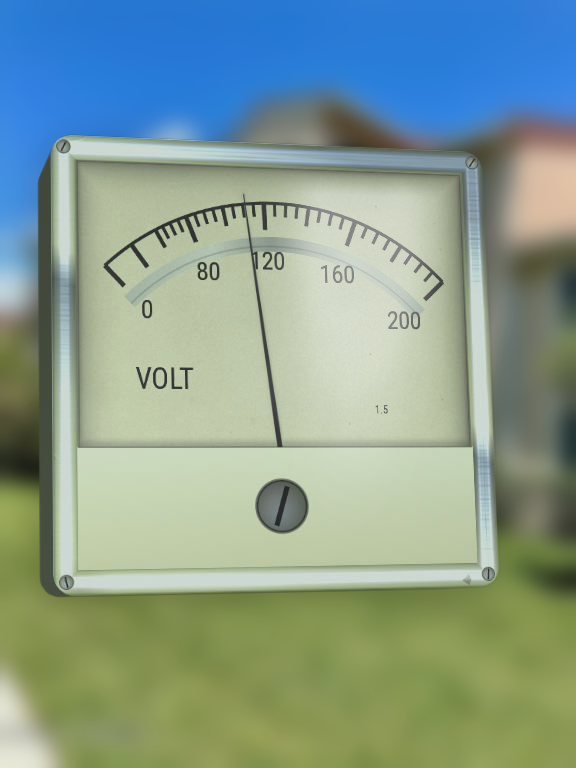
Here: 110 V
